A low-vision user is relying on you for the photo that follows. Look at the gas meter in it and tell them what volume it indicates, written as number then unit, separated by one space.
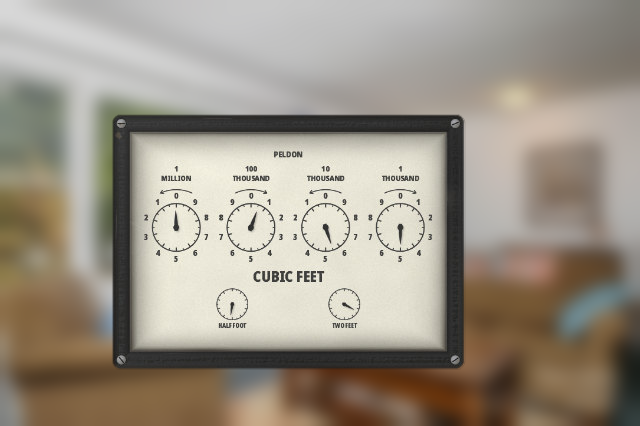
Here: 5500 ft³
